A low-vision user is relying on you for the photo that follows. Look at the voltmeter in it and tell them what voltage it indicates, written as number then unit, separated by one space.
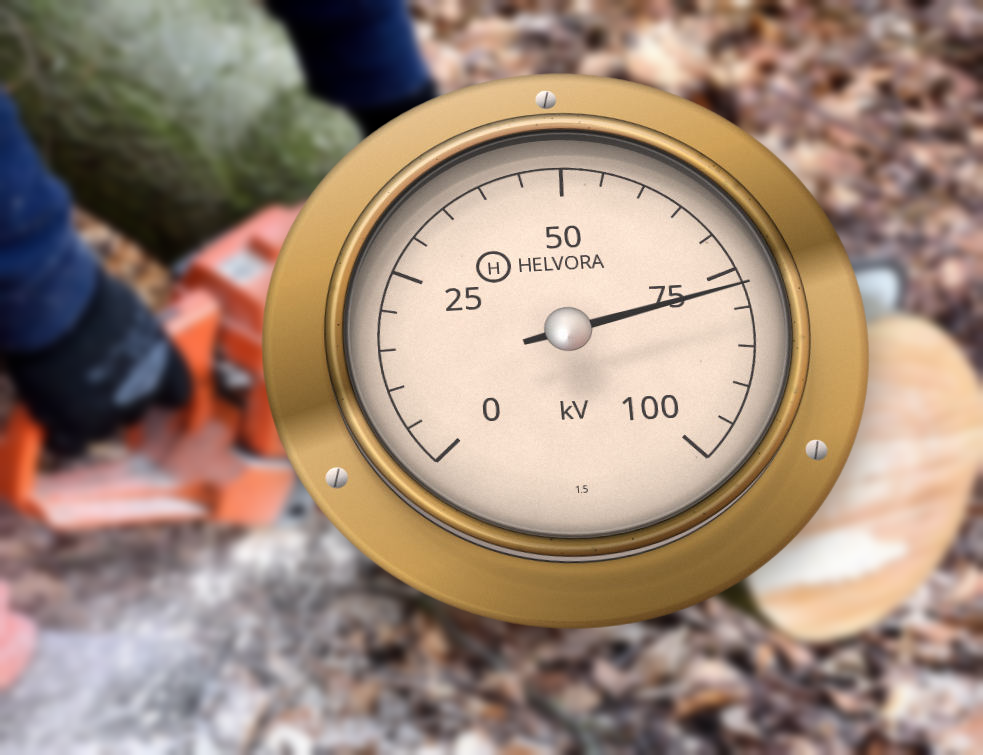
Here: 77.5 kV
